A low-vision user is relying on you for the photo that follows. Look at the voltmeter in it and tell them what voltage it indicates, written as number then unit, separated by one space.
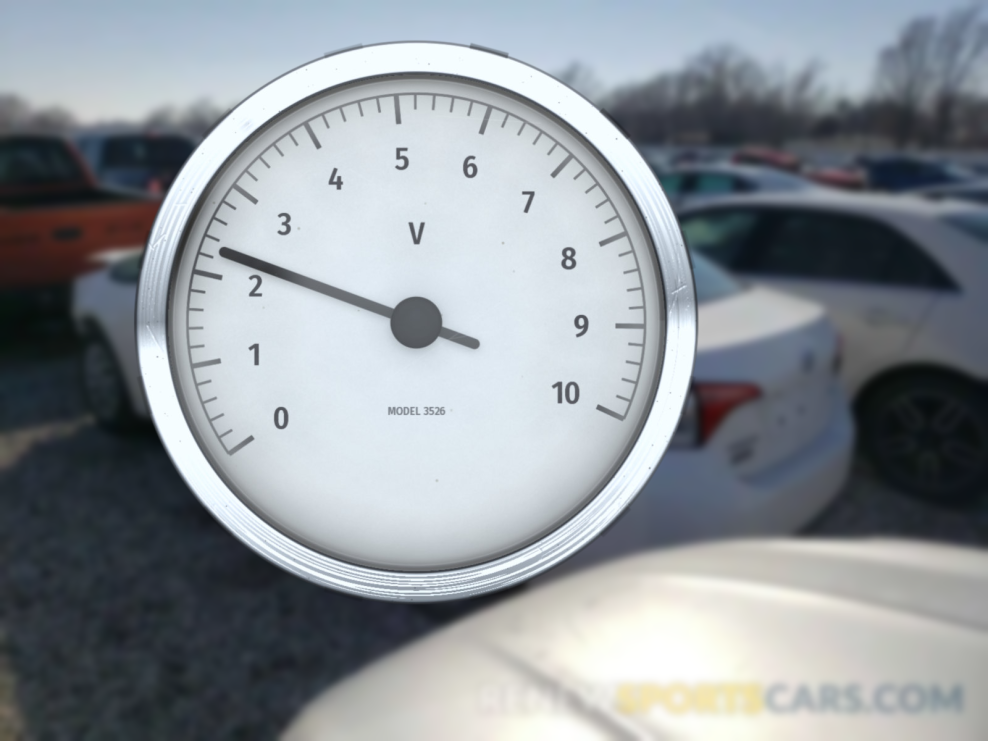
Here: 2.3 V
